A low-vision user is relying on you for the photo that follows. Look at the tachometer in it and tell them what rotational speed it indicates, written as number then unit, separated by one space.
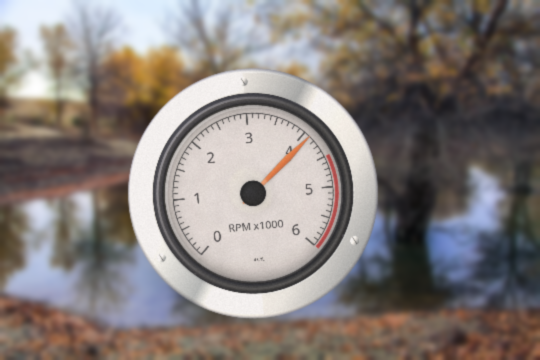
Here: 4100 rpm
